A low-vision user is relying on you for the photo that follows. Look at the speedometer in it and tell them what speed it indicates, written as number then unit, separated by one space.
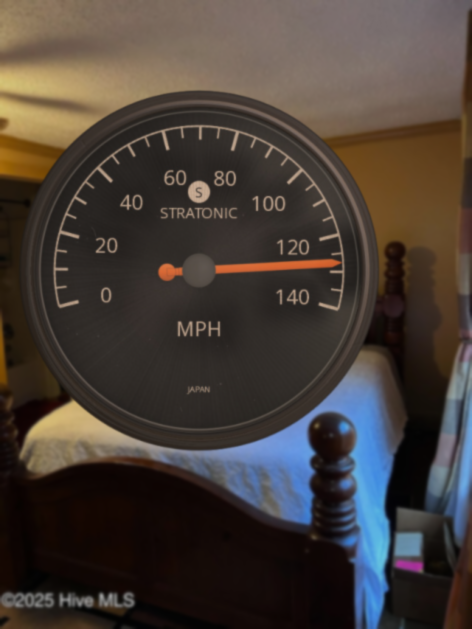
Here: 127.5 mph
